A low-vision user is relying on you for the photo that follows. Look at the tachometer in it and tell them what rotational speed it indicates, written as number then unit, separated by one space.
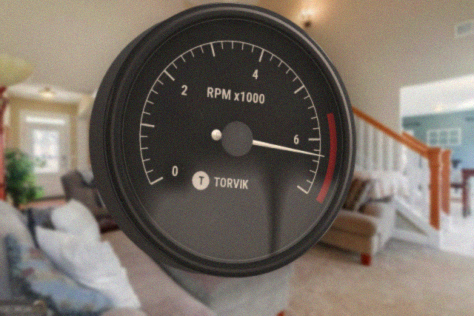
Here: 6300 rpm
